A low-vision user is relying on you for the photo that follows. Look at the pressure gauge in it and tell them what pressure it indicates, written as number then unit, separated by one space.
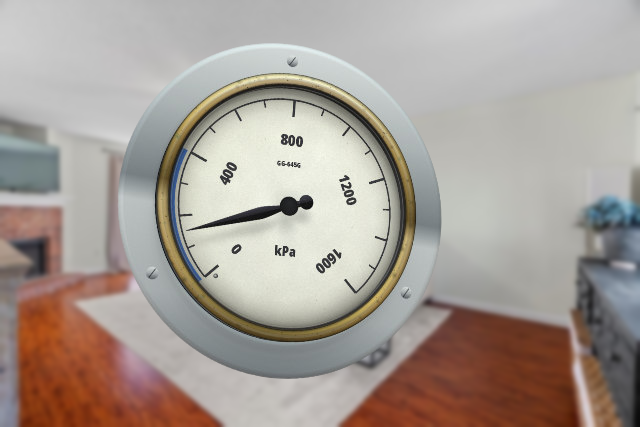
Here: 150 kPa
